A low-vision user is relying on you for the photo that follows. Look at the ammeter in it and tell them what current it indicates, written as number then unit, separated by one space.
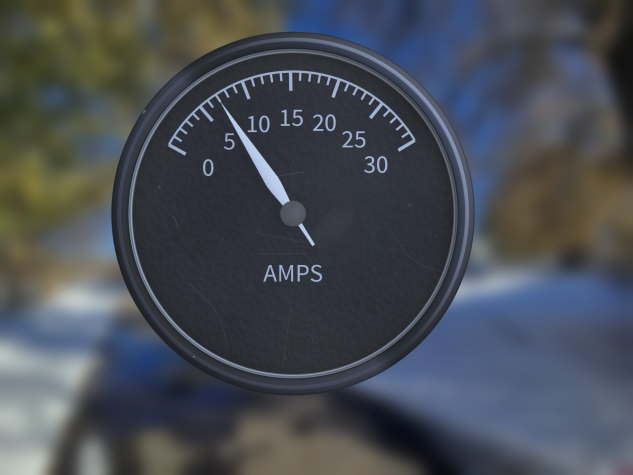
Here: 7 A
